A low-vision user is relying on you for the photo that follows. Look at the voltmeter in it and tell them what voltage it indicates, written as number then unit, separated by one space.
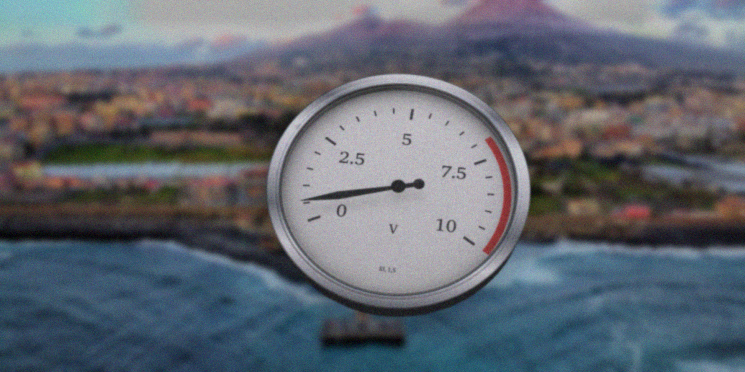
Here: 0.5 V
